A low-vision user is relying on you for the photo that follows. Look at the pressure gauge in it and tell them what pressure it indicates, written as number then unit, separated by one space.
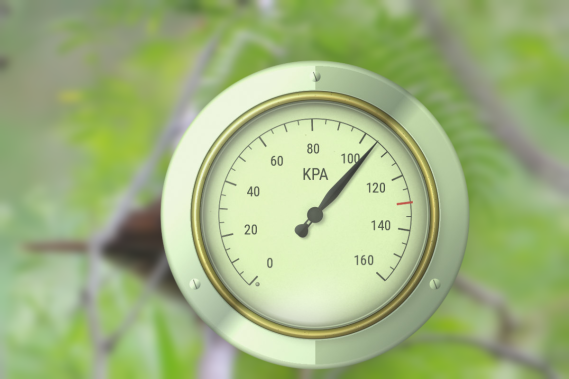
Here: 105 kPa
